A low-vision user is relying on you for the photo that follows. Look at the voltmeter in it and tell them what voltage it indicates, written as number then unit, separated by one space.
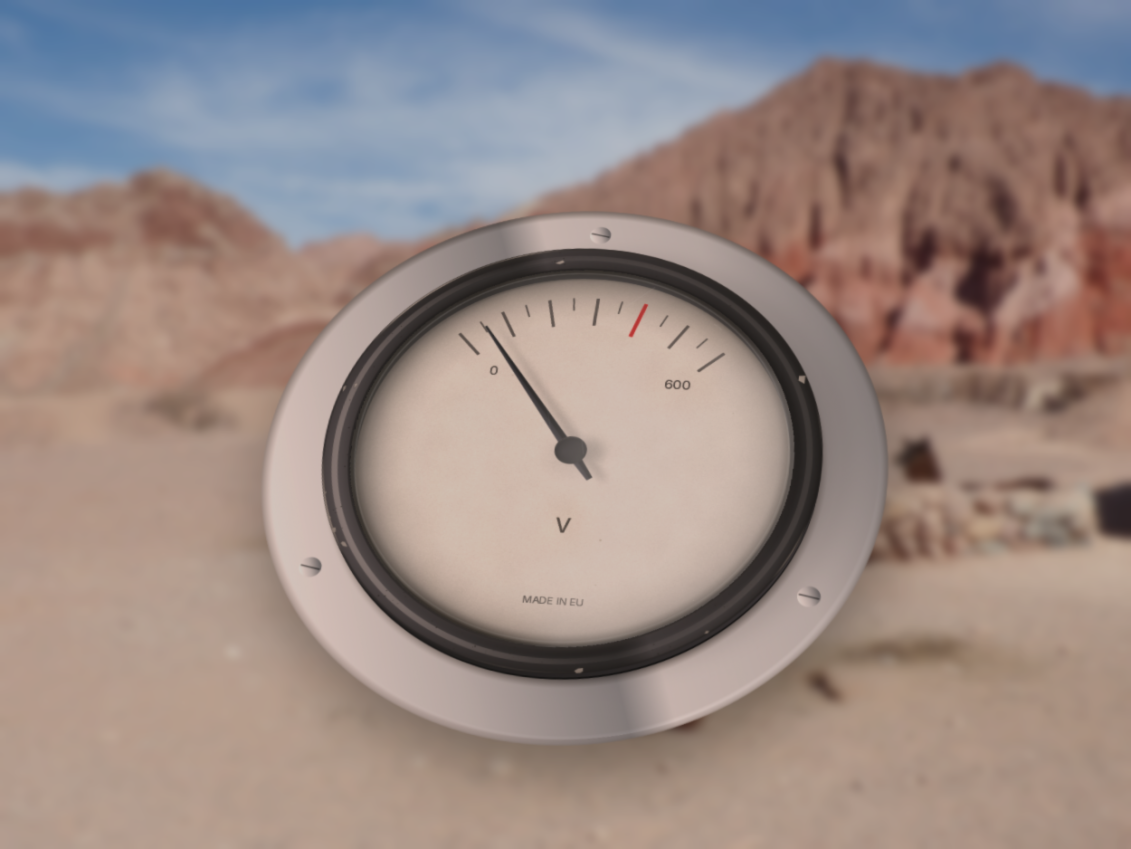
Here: 50 V
